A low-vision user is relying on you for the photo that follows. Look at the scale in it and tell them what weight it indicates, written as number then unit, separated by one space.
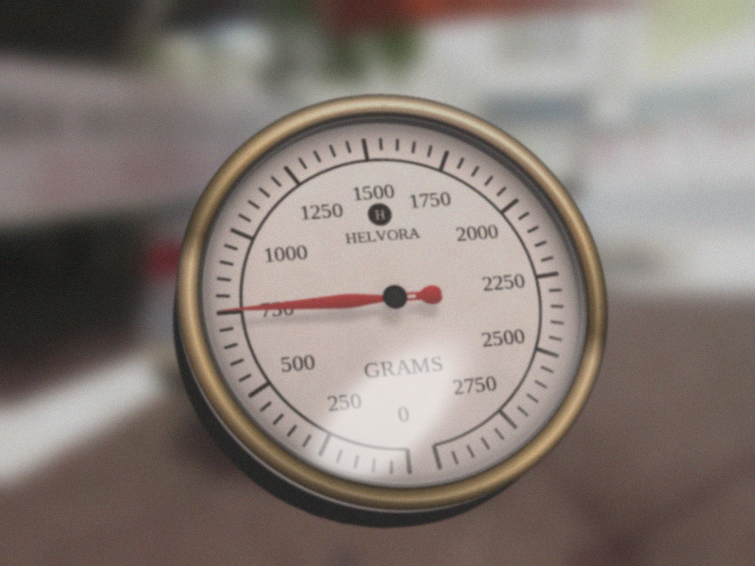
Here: 750 g
